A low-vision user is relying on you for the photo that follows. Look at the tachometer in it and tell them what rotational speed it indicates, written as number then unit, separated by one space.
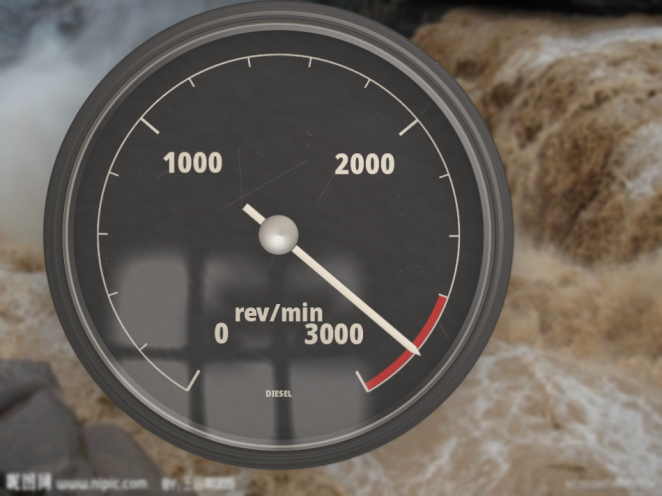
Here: 2800 rpm
